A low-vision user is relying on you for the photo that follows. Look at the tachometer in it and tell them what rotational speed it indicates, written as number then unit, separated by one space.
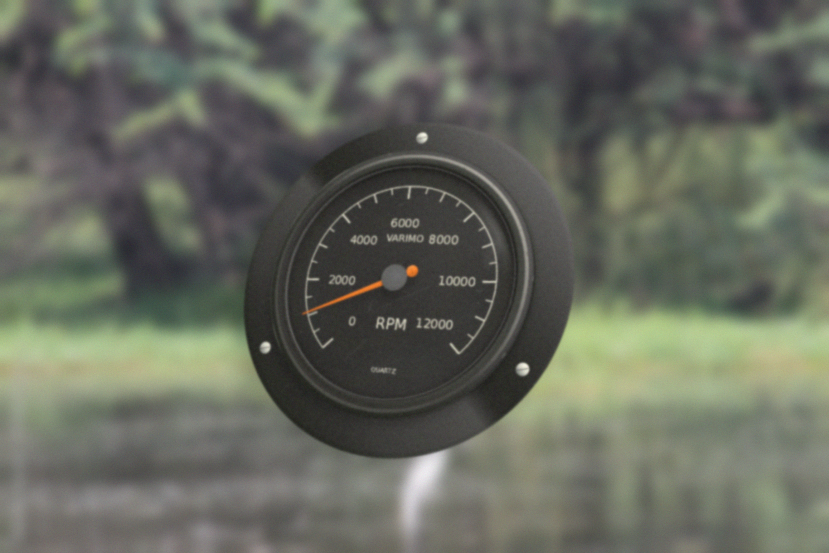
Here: 1000 rpm
